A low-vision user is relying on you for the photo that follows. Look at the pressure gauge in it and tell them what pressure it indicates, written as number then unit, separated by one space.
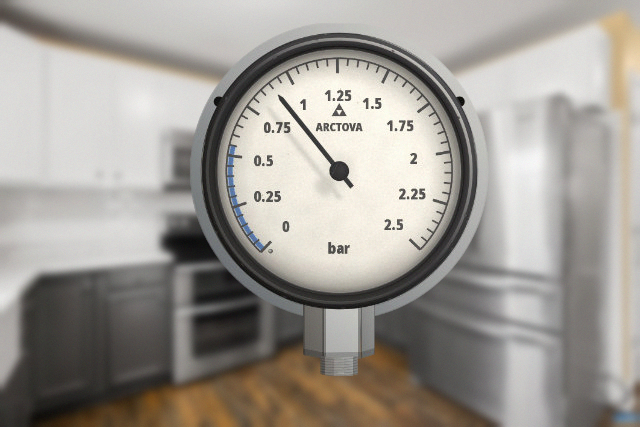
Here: 0.9 bar
